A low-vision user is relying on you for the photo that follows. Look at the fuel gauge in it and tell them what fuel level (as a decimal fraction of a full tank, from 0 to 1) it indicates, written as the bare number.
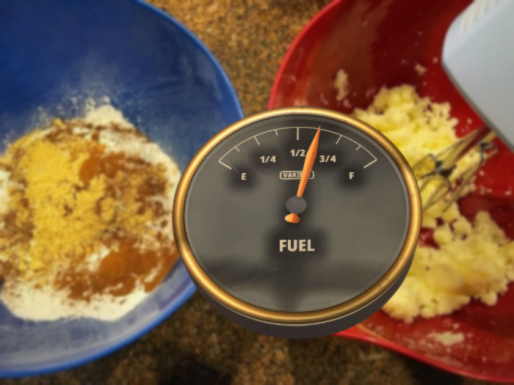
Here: 0.625
